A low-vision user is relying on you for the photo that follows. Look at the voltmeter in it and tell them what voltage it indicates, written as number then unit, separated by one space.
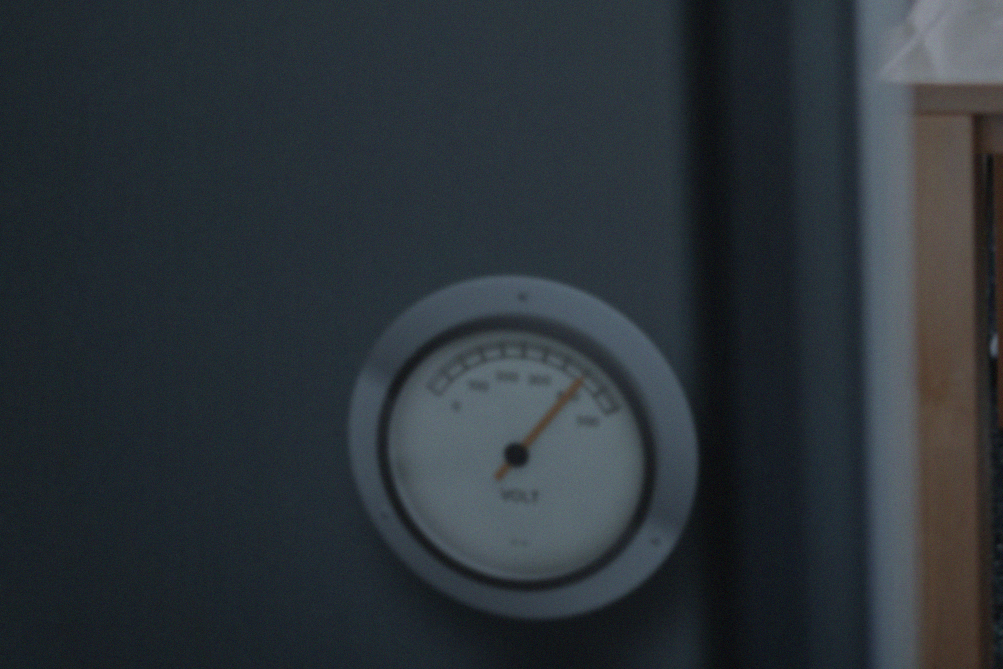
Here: 400 V
